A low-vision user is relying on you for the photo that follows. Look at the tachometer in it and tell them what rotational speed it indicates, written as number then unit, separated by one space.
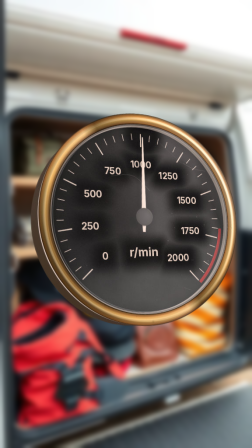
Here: 1000 rpm
